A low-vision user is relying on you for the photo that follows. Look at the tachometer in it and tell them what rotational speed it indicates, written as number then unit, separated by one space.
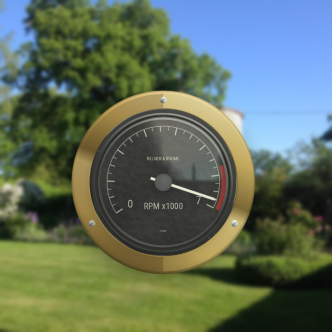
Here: 6750 rpm
